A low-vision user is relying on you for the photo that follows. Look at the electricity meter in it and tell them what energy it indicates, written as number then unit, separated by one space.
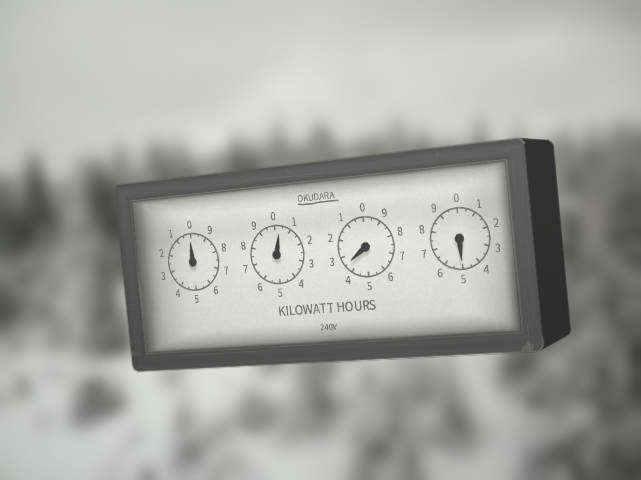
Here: 35 kWh
